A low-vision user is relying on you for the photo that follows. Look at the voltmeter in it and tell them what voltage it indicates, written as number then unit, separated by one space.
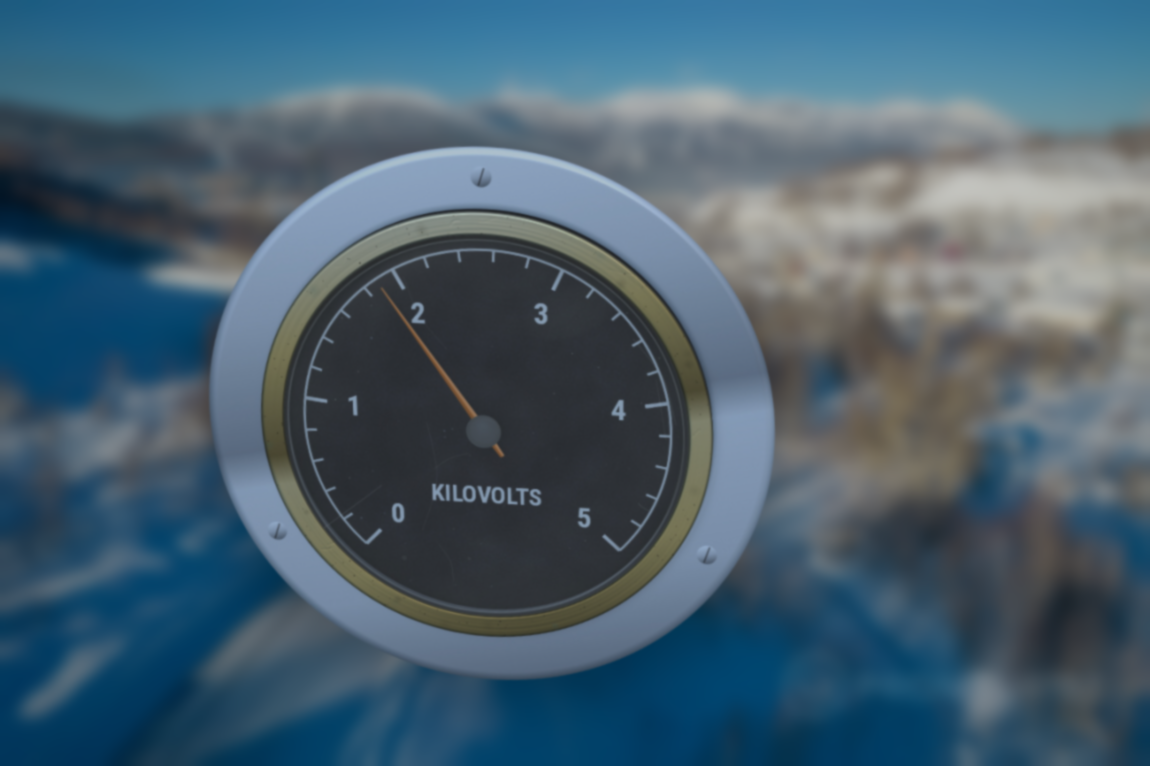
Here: 1.9 kV
